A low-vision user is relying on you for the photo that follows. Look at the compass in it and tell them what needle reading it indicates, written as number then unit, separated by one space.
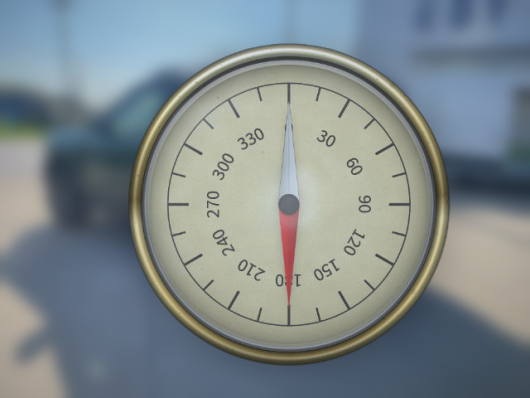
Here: 180 °
